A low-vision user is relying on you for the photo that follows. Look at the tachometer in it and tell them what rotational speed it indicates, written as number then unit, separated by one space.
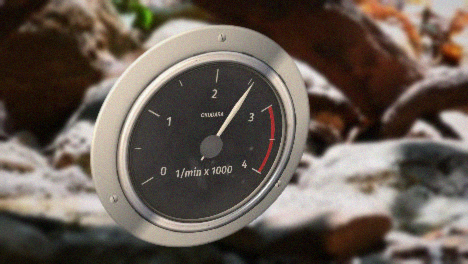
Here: 2500 rpm
